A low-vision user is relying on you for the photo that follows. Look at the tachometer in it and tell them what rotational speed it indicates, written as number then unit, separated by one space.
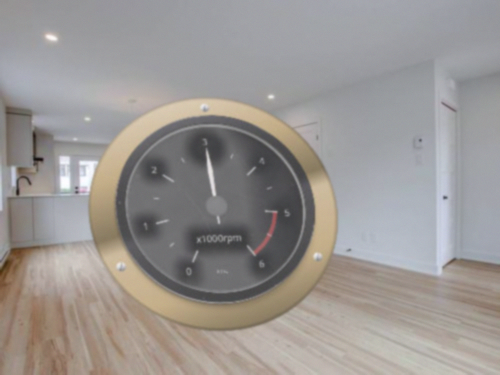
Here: 3000 rpm
